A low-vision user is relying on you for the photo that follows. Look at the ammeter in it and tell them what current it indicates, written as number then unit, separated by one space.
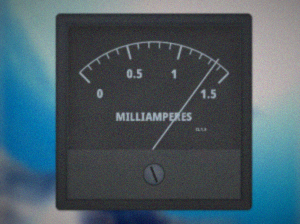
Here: 1.35 mA
